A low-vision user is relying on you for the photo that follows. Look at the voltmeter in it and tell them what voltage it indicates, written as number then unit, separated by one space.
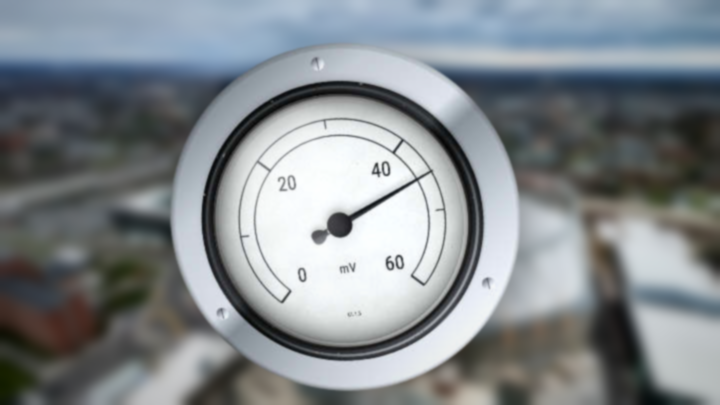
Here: 45 mV
